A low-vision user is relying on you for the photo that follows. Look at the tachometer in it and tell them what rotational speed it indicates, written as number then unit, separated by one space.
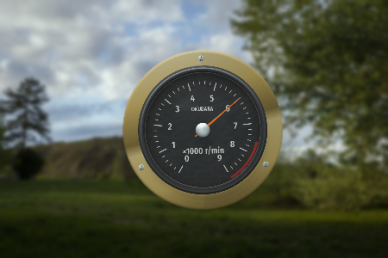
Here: 6000 rpm
